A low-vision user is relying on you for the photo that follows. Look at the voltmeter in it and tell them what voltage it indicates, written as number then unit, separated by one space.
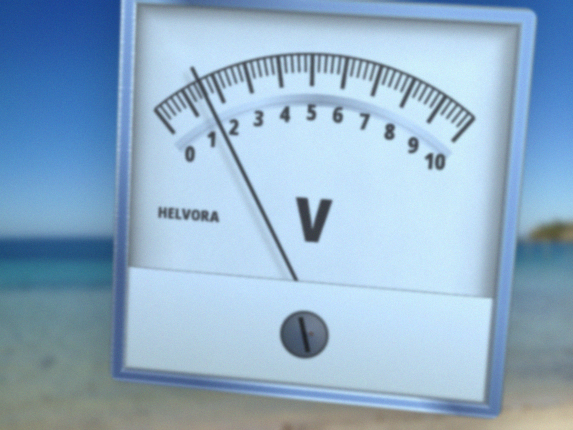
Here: 1.6 V
